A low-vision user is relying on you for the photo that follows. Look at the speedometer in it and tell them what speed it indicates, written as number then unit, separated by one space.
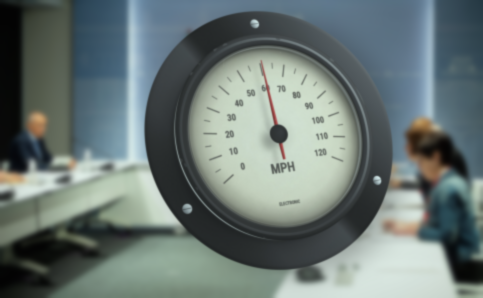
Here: 60 mph
